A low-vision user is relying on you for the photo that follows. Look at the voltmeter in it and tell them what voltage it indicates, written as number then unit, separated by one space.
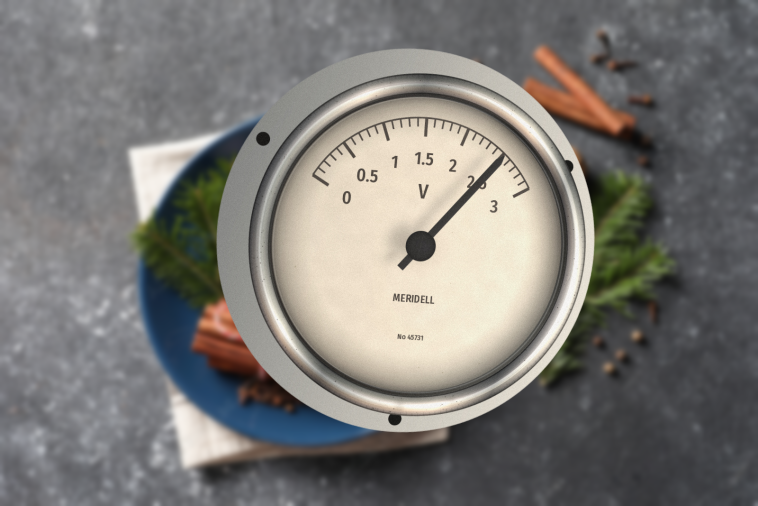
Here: 2.5 V
